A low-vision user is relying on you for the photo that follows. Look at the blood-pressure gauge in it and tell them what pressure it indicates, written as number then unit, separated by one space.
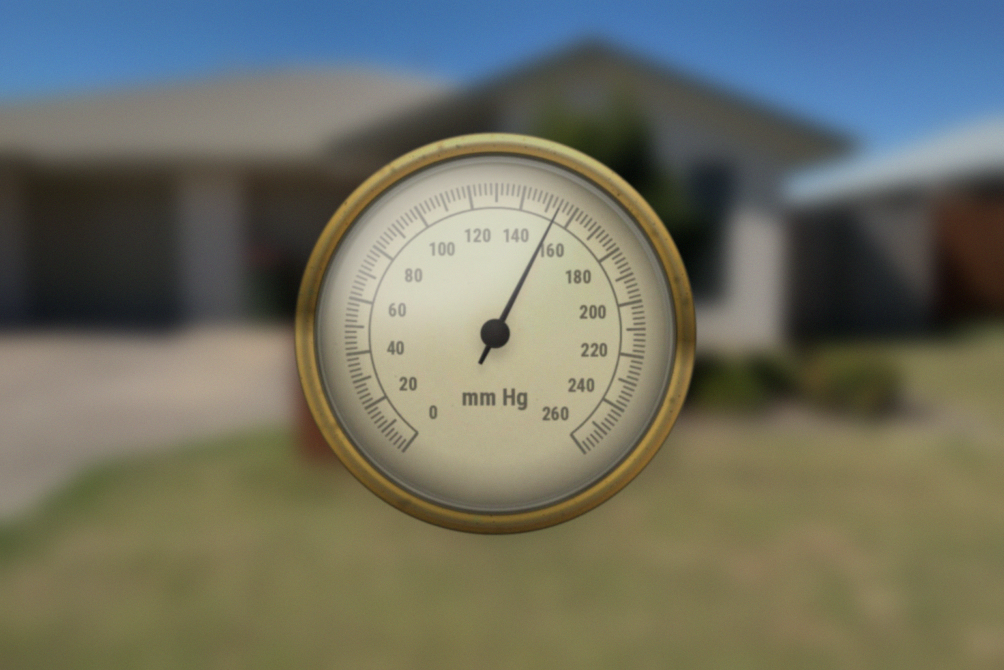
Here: 154 mmHg
